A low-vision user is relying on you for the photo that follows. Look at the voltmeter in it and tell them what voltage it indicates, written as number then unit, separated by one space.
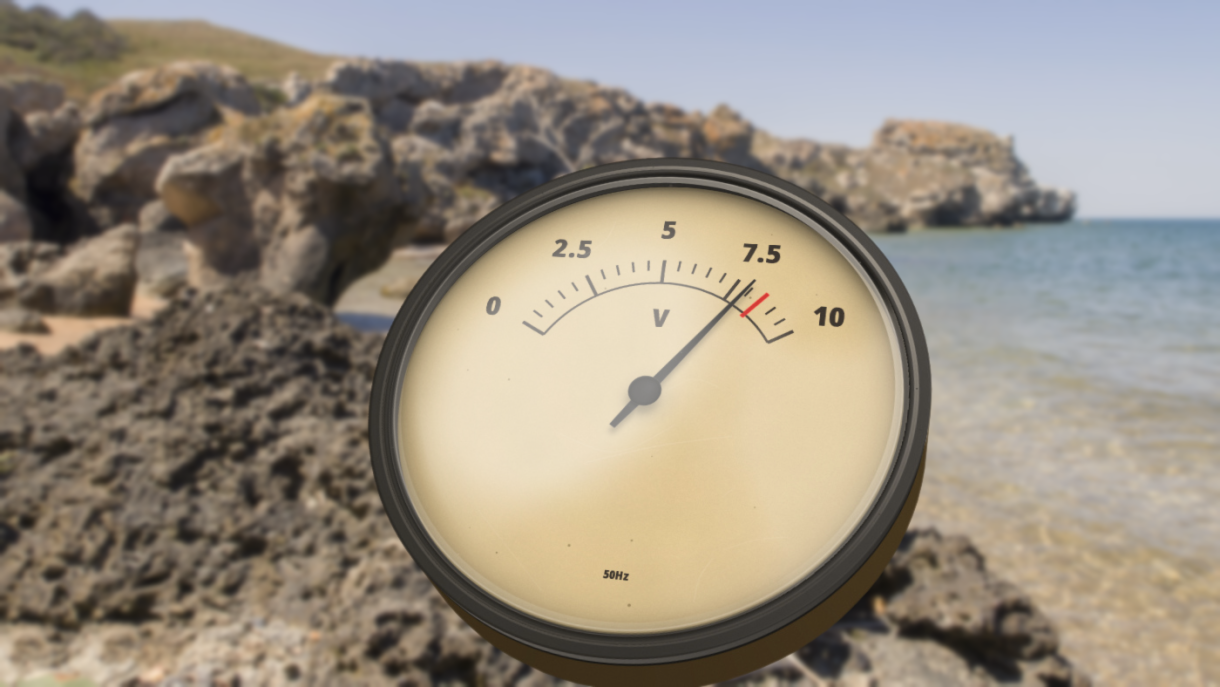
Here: 8 V
